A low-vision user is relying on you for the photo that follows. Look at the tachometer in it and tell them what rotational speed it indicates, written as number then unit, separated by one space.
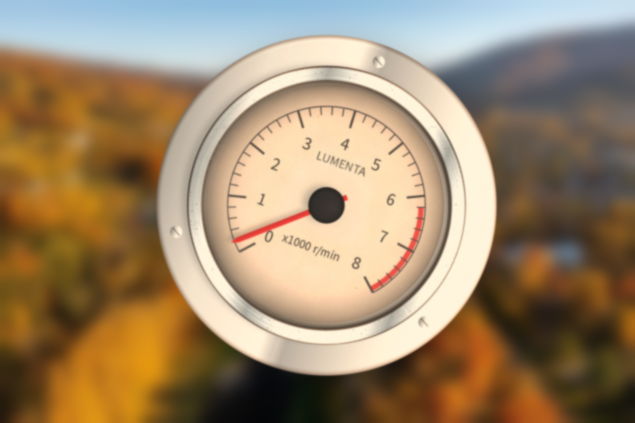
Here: 200 rpm
